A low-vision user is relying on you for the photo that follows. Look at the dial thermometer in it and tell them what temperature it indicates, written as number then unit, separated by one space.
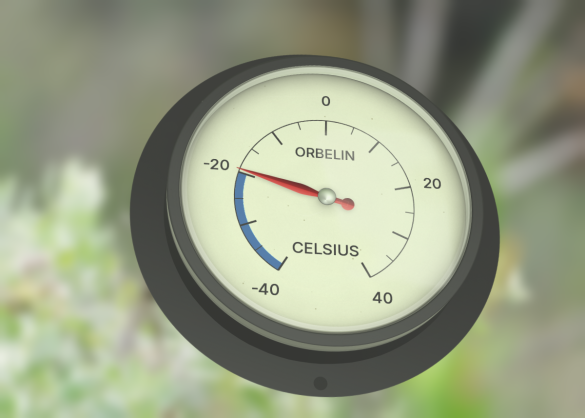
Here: -20 °C
